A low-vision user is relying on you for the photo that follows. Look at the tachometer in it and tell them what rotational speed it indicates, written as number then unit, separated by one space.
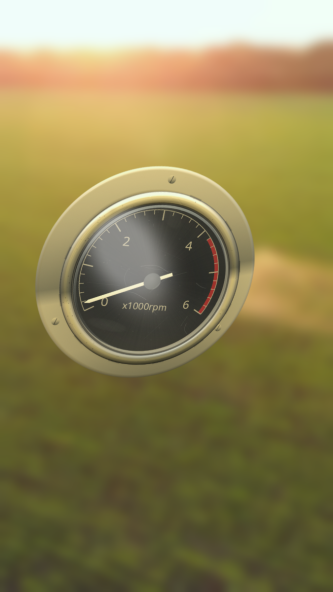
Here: 200 rpm
